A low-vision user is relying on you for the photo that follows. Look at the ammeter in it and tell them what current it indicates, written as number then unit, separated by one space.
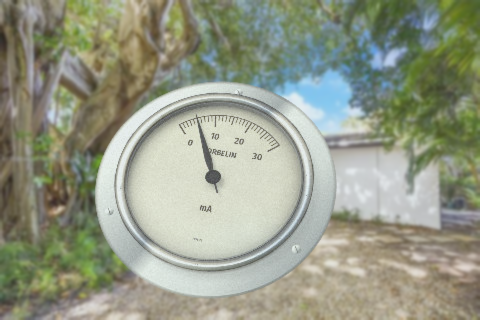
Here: 5 mA
